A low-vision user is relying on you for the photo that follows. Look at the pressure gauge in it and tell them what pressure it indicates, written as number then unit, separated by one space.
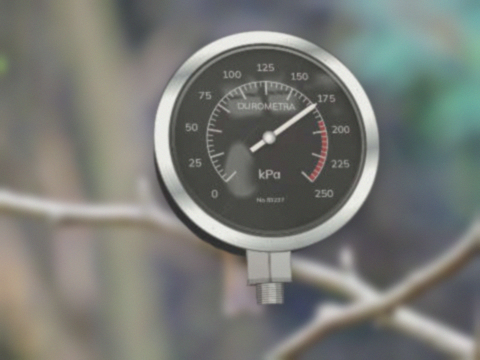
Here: 175 kPa
